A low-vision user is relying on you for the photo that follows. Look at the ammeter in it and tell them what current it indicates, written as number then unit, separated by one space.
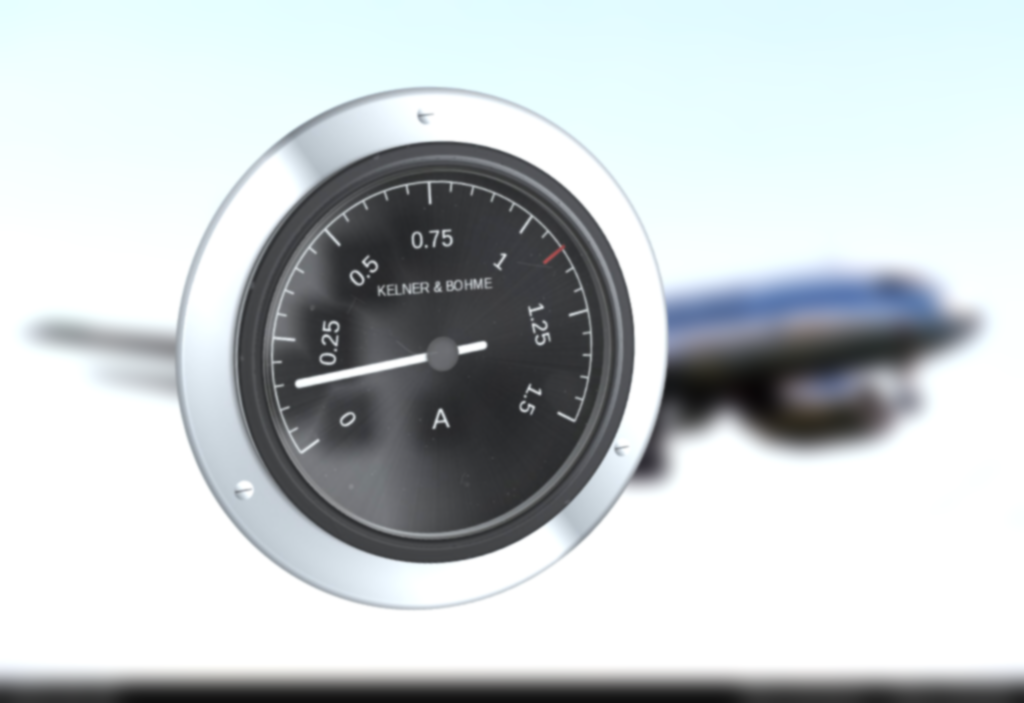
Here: 0.15 A
